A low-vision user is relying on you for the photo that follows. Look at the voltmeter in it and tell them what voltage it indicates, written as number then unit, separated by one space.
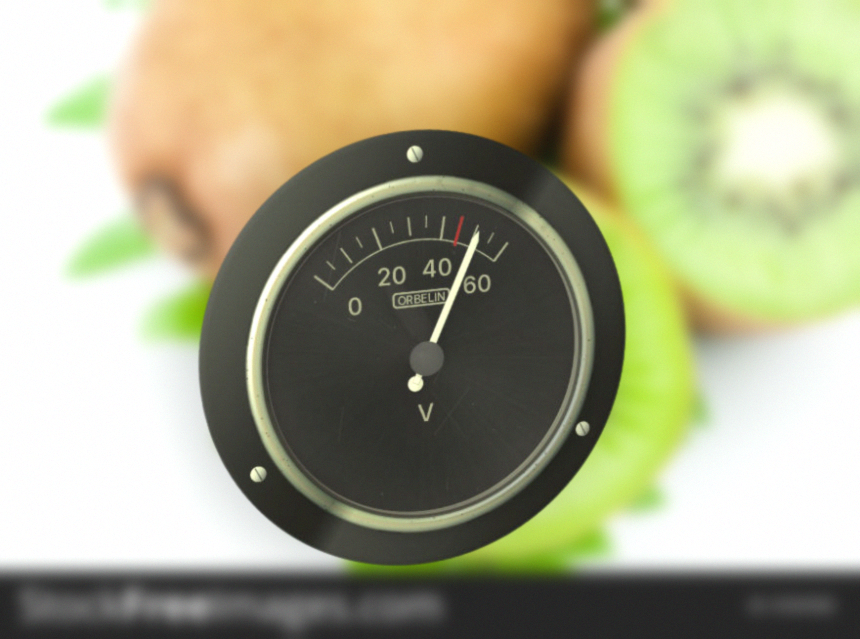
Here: 50 V
